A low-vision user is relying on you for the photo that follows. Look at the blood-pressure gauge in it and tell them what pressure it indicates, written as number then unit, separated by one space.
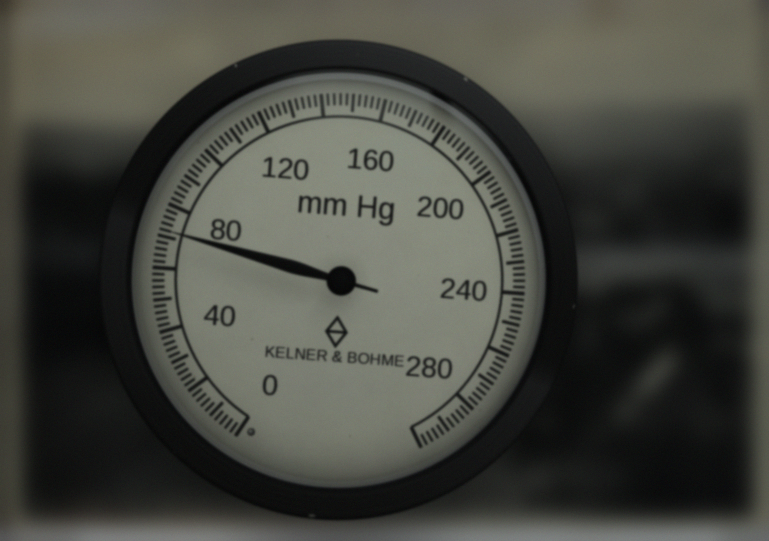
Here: 72 mmHg
